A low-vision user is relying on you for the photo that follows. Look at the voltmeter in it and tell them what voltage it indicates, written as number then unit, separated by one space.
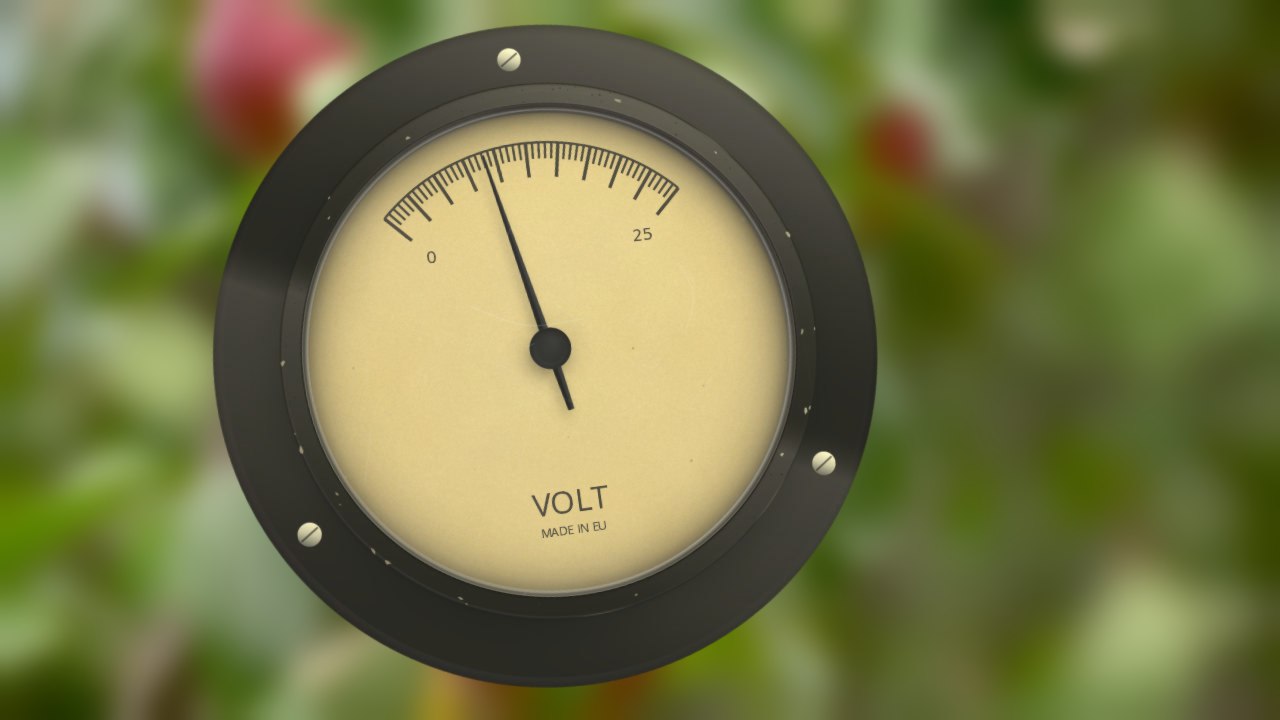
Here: 9 V
